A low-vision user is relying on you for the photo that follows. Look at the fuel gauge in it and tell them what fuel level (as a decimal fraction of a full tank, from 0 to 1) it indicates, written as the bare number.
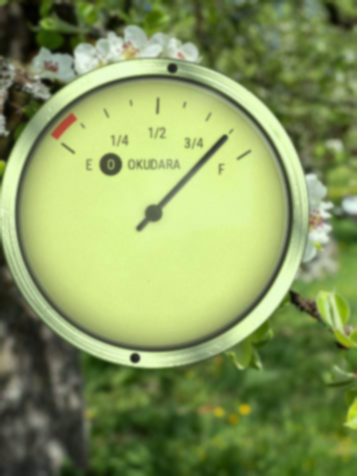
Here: 0.875
